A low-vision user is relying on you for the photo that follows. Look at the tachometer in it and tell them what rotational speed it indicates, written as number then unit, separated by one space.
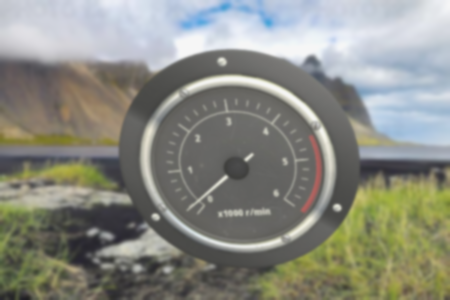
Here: 200 rpm
